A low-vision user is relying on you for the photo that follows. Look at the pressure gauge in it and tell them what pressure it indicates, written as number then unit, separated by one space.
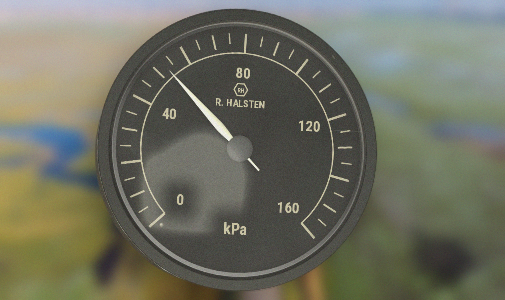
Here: 52.5 kPa
